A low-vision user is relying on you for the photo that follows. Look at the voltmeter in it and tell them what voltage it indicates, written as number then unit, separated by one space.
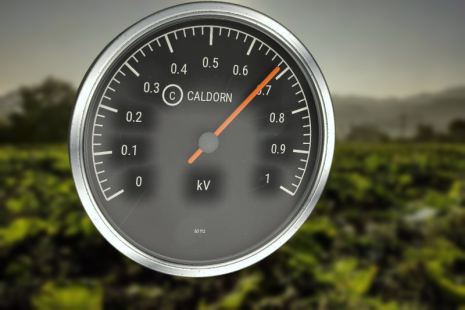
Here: 0.68 kV
